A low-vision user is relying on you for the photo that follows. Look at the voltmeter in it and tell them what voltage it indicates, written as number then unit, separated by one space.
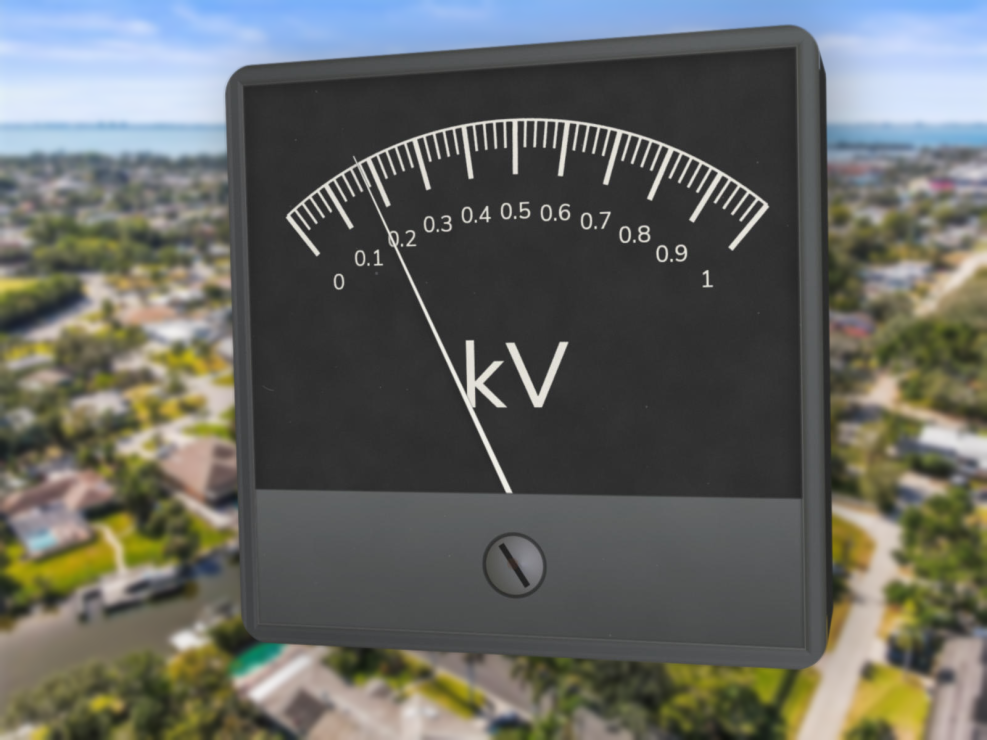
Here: 0.18 kV
